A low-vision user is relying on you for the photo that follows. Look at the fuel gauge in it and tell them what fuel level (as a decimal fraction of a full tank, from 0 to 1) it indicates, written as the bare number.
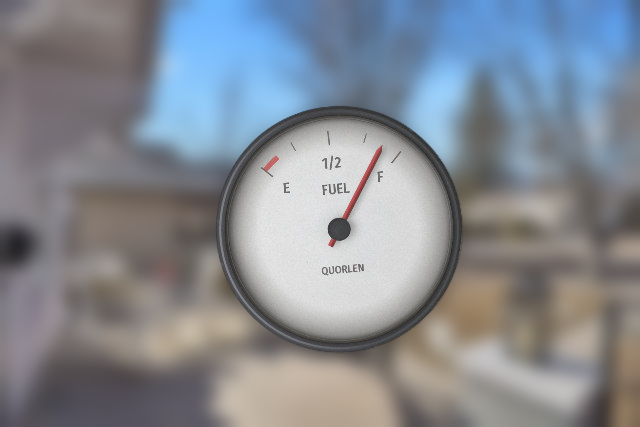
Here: 0.875
